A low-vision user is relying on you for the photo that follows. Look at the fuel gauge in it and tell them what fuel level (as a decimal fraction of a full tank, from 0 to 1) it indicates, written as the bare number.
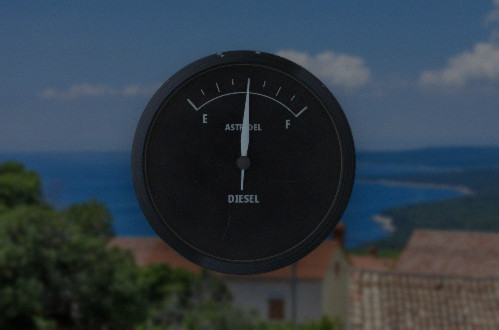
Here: 0.5
